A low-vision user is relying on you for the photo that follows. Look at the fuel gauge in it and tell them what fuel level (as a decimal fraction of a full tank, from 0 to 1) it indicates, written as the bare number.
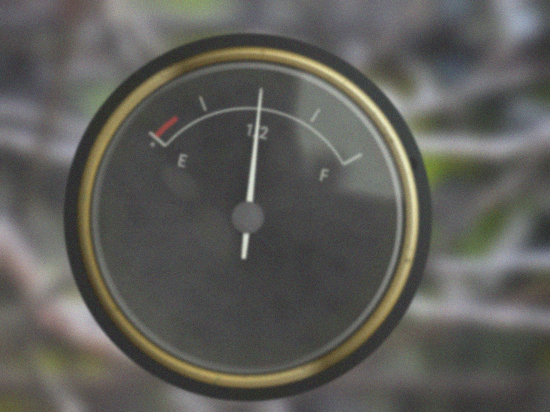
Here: 0.5
